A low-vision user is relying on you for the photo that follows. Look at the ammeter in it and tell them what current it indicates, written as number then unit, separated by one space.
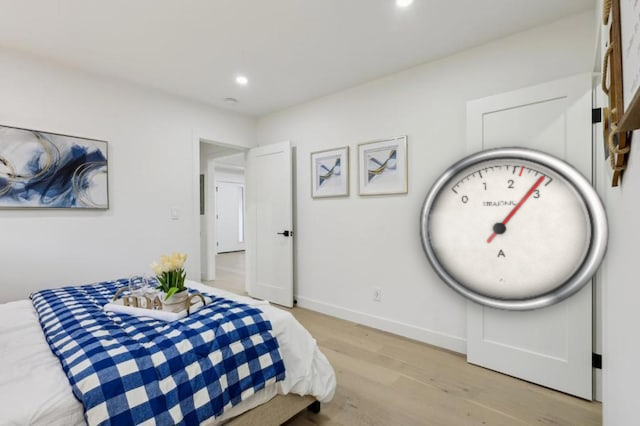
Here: 2.8 A
